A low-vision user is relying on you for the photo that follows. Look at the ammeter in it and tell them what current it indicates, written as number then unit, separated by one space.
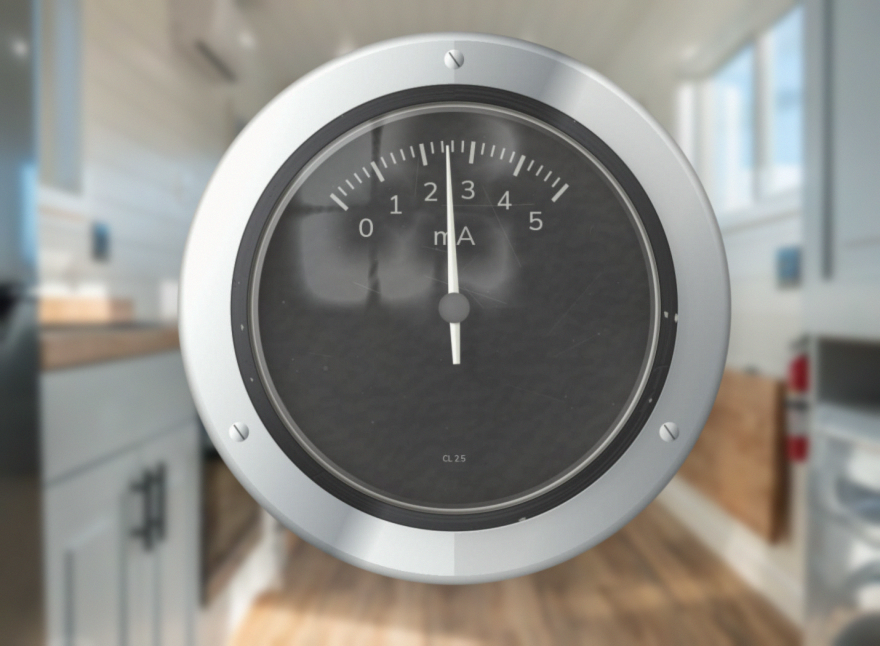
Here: 2.5 mA
